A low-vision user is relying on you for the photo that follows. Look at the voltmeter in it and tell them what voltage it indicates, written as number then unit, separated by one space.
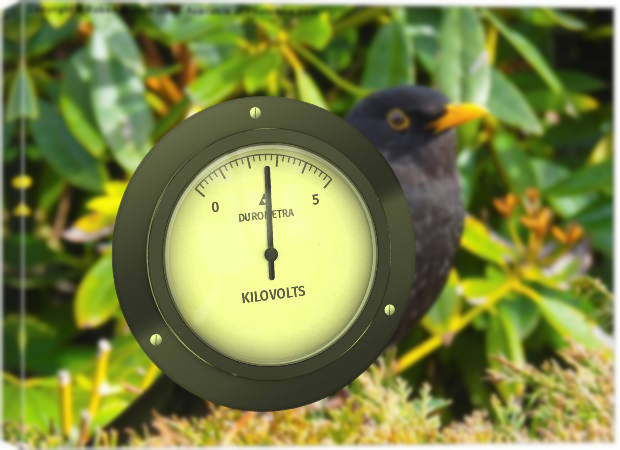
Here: 2.6 kV
